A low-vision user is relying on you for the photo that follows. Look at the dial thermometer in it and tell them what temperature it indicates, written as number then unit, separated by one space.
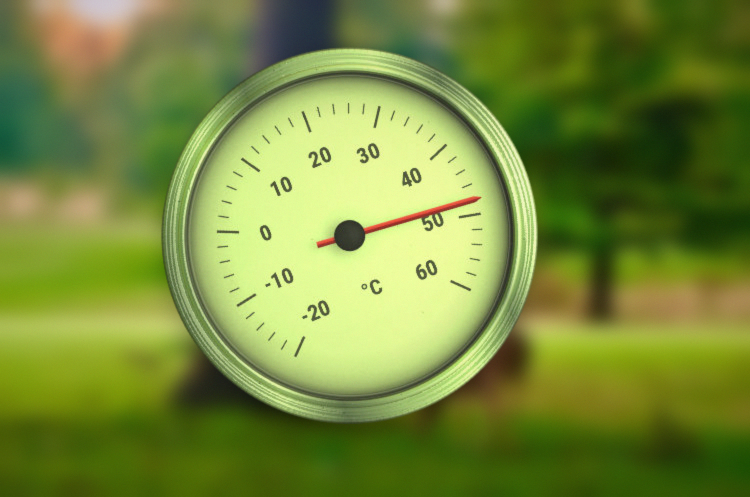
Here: 48 °C
